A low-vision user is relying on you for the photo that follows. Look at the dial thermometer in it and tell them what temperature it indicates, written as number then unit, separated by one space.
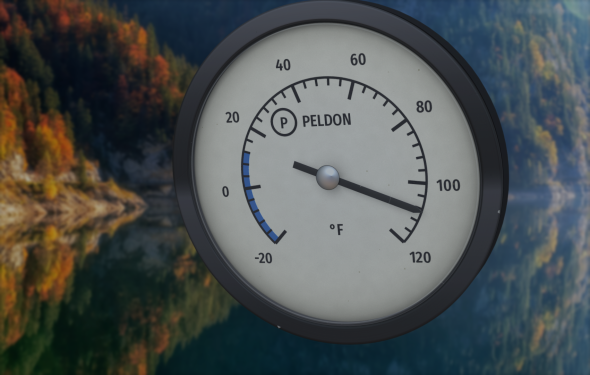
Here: 108 °F
